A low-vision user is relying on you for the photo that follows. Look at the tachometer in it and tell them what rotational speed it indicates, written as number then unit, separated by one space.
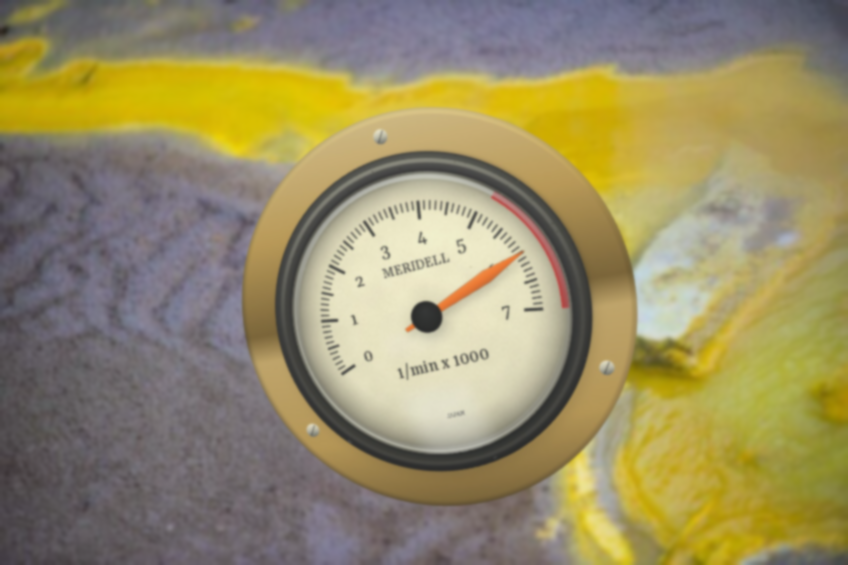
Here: 6000 rpm
